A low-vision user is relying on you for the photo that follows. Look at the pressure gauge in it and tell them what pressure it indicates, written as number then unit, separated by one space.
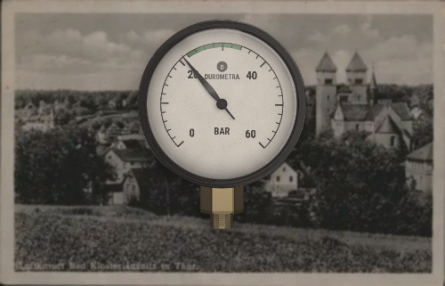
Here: 21 bar
